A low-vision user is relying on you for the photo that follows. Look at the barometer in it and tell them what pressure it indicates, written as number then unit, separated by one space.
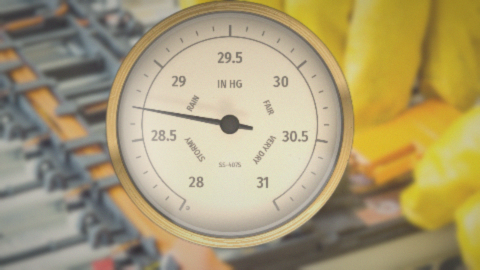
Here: 28.7 inHg
